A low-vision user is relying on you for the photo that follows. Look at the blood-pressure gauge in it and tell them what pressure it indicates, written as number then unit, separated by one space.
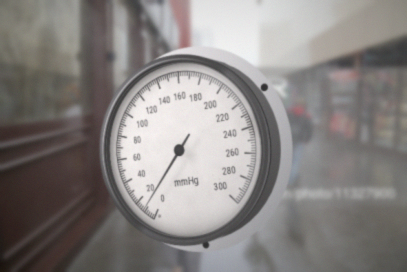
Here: 10 mmHg
